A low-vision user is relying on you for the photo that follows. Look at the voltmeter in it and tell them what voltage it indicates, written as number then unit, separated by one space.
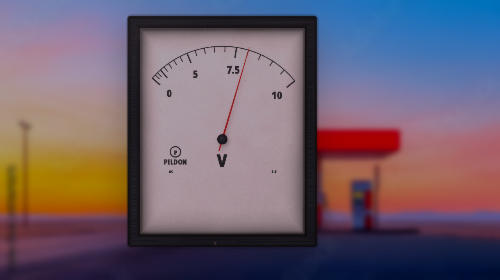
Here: 8 V
